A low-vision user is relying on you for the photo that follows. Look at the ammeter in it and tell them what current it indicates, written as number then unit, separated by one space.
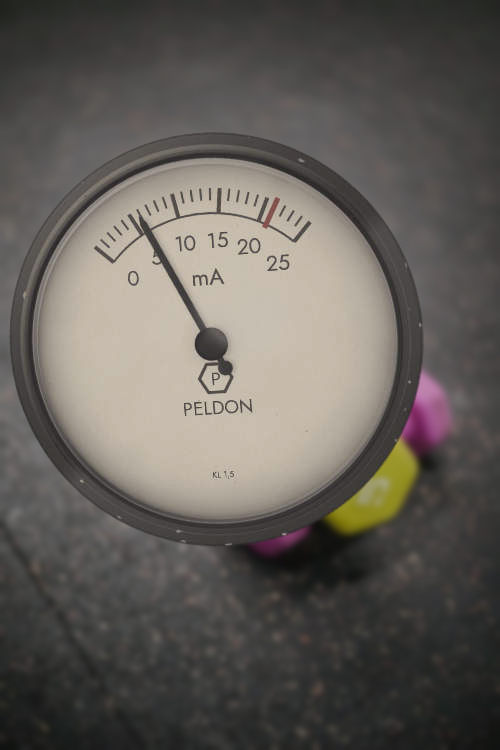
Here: 6 mA
